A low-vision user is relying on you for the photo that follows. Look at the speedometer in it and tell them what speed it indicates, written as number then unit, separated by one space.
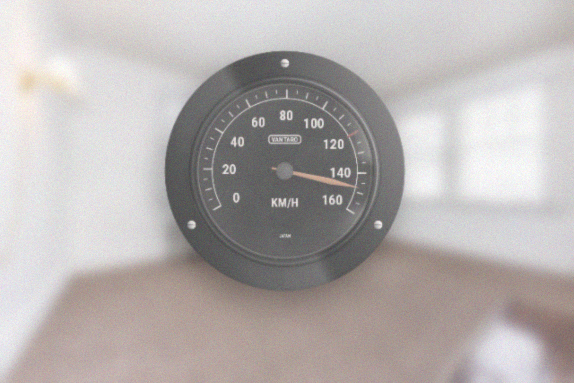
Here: 147.5 km/h
